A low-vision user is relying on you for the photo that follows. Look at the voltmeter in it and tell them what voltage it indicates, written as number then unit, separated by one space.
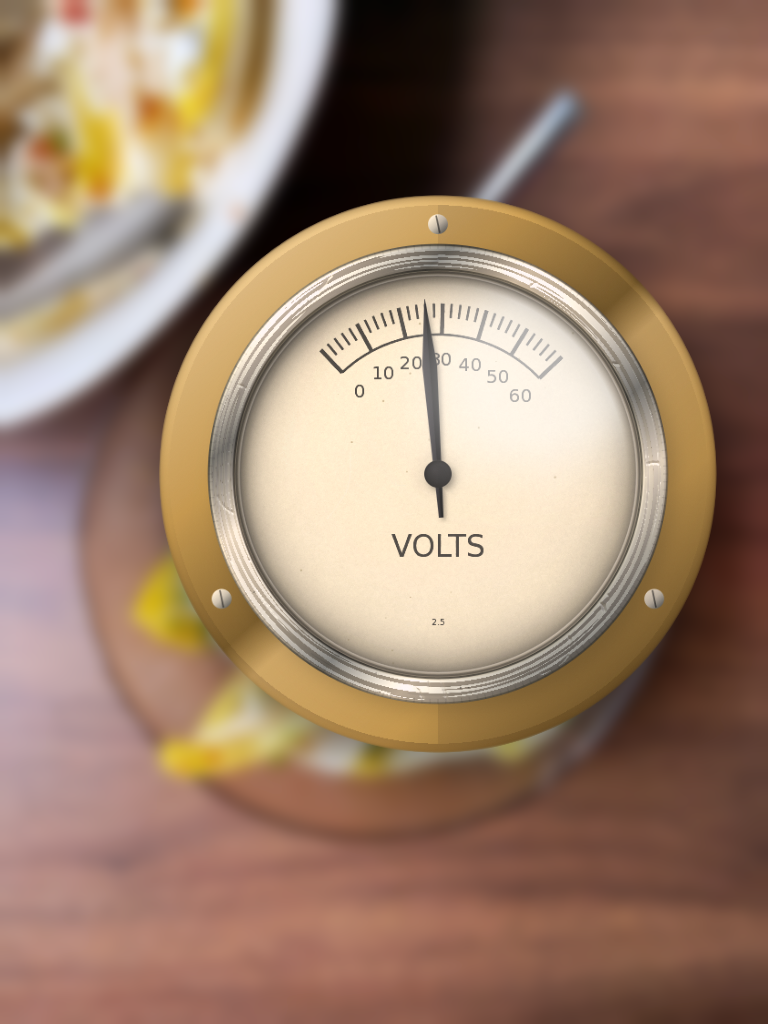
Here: 26 V
